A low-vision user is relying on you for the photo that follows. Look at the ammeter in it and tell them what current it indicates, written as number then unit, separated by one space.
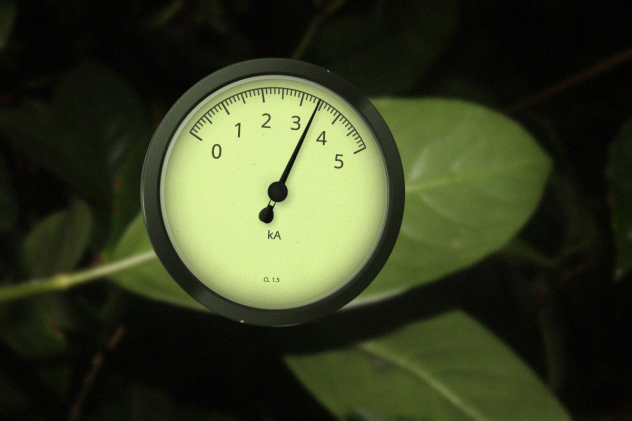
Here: 3.4 kA
